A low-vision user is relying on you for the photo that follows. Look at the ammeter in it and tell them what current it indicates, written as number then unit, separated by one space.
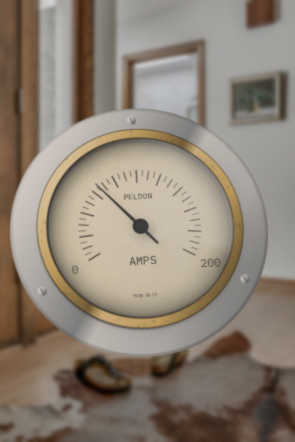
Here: 65 A
